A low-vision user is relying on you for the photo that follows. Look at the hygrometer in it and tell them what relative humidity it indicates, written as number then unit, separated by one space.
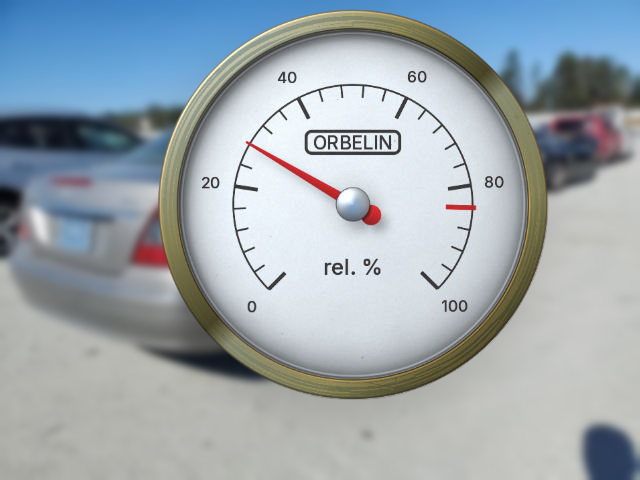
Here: 28 %
